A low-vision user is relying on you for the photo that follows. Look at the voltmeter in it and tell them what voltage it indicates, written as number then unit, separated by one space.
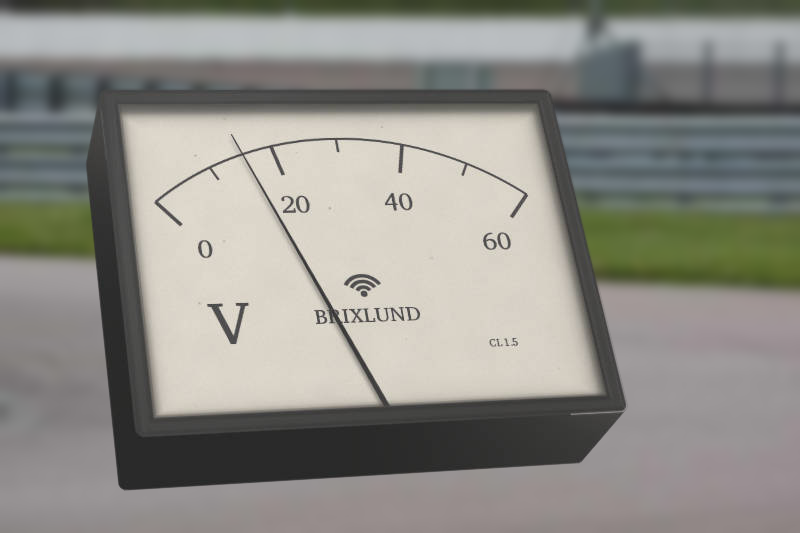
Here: 15 V
